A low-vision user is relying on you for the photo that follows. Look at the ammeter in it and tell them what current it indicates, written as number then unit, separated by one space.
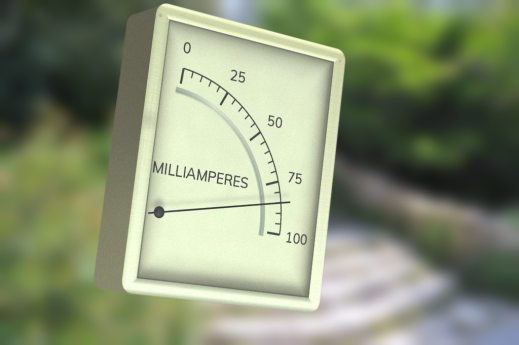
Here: 85 mA
